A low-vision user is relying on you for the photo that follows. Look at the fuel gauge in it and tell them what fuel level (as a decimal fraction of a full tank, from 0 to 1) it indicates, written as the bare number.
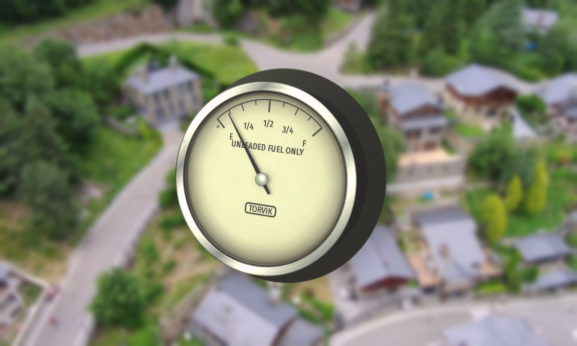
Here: 0.125
